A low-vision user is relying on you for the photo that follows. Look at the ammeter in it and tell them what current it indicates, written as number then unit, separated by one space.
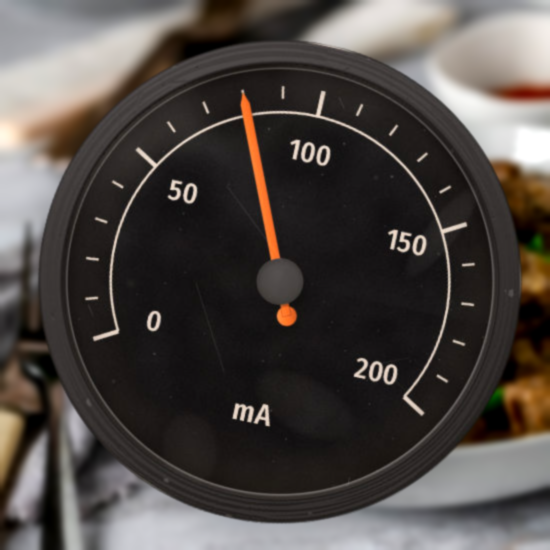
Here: 80 mA
